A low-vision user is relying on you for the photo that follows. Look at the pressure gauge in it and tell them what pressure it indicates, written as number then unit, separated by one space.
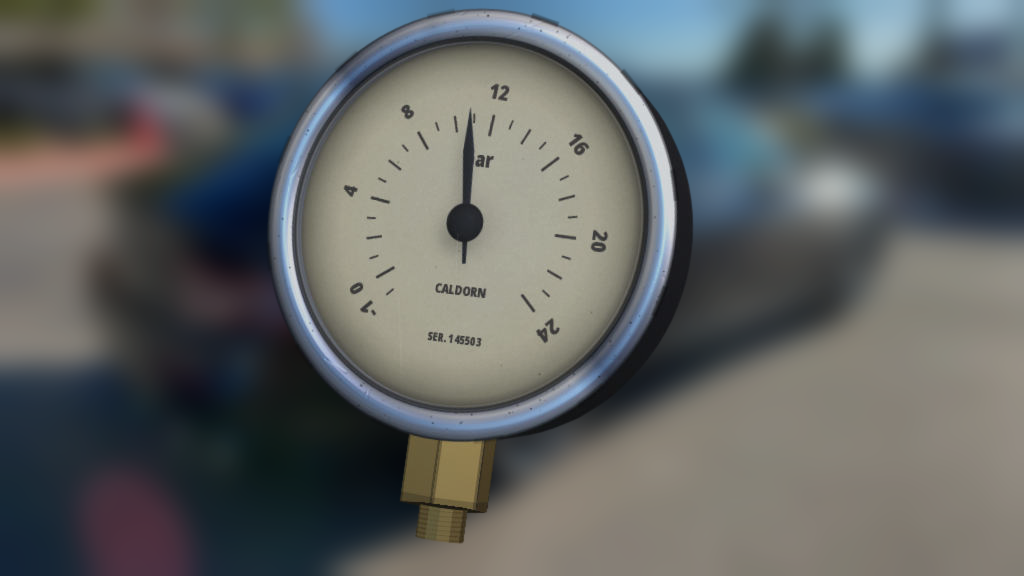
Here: 11 bar
